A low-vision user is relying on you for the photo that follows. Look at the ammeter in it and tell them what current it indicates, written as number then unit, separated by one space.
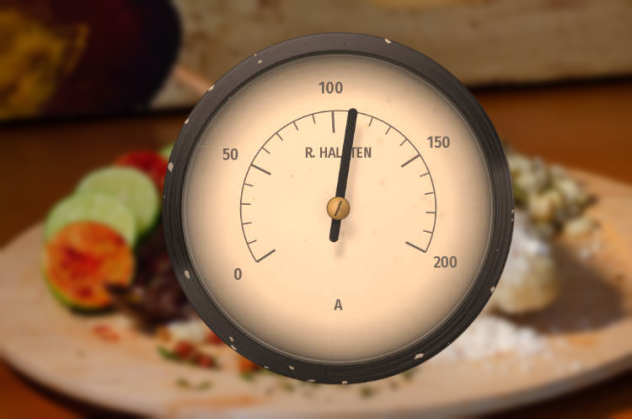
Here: 110 A
